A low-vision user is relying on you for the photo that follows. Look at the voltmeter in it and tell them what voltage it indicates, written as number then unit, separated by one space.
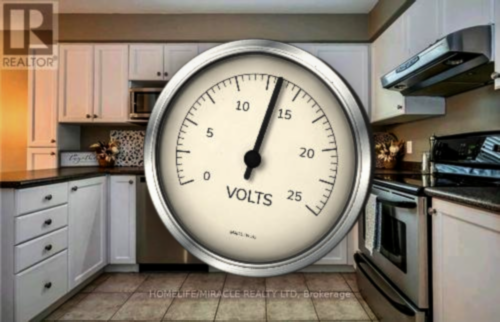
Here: 13.5 V
